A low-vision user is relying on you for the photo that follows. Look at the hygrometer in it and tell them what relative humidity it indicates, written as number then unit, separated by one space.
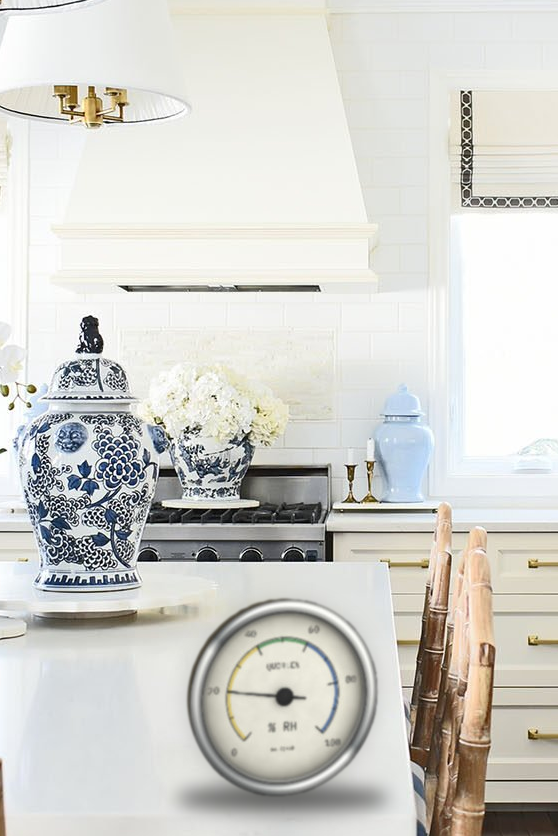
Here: 20 %
